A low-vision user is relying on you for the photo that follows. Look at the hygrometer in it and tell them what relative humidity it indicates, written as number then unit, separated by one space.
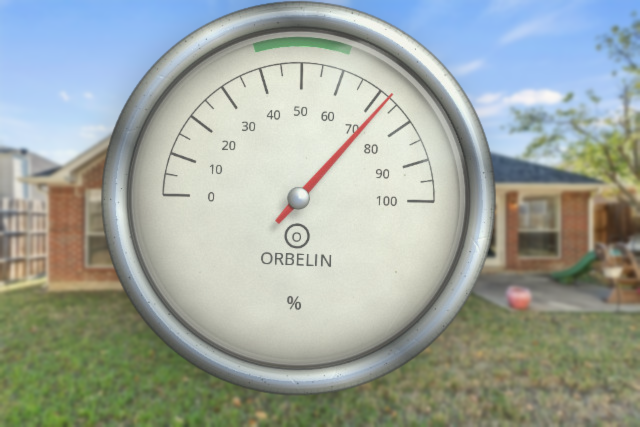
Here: 72.5 %
